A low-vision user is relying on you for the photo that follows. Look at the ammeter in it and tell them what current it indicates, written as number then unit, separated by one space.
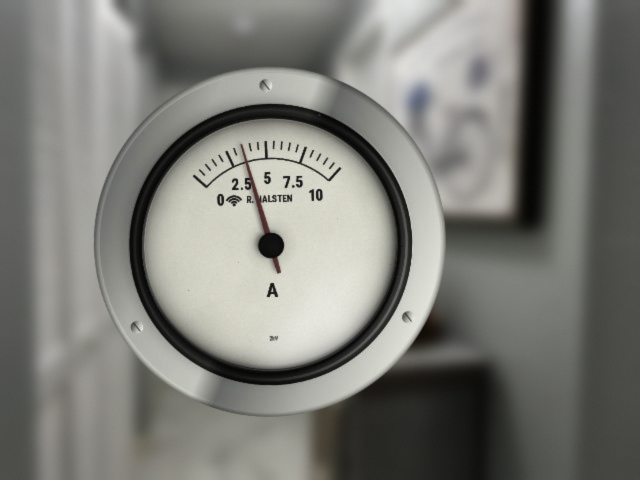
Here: 3.5 A
